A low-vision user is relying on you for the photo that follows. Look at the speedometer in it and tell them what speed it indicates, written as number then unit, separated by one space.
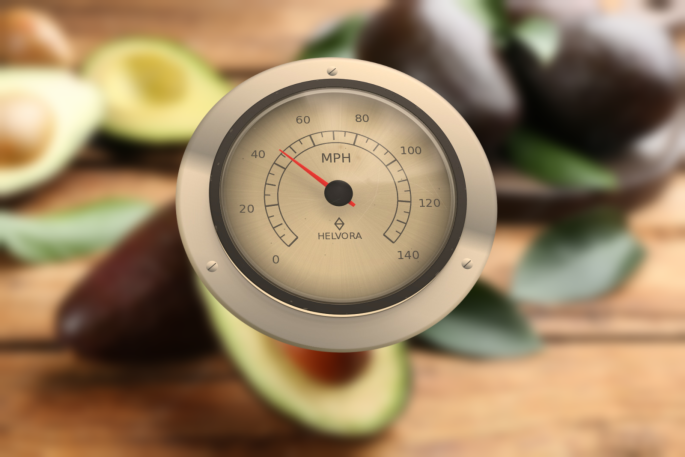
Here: 45 mph
